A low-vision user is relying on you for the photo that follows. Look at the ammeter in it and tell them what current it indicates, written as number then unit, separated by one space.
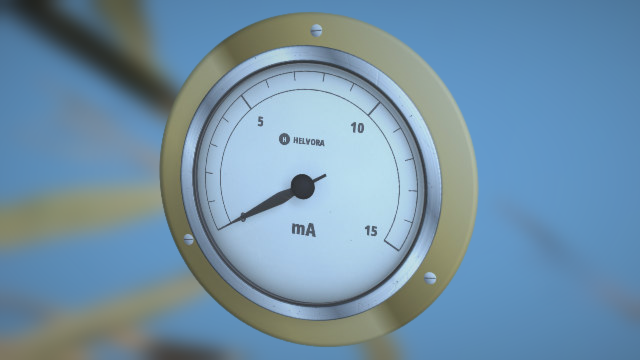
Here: 0 mA
